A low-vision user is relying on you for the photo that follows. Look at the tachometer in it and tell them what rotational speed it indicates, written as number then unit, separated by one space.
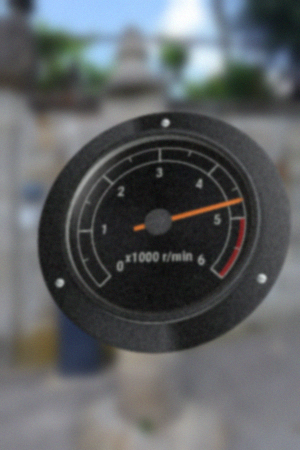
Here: 4750 rpm
